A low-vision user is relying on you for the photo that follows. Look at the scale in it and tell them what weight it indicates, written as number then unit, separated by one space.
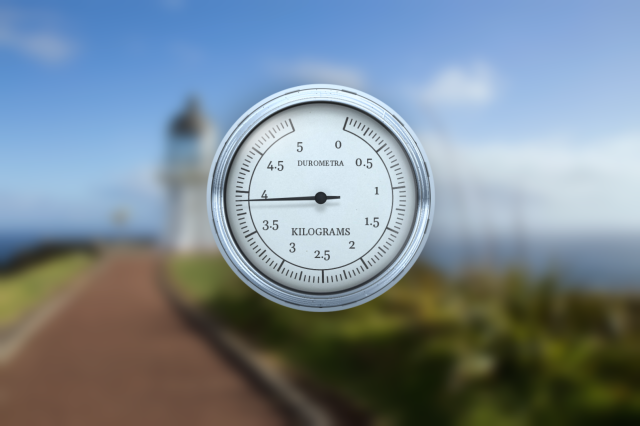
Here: 3.9 kg
